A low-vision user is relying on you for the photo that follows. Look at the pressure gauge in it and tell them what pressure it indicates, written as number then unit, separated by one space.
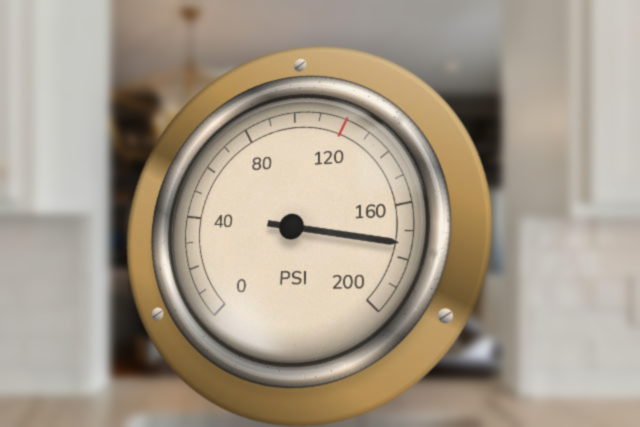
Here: 175 psi
